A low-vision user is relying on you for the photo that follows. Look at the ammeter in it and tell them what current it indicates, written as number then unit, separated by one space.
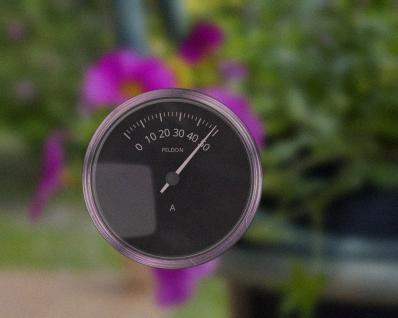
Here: 48 A
